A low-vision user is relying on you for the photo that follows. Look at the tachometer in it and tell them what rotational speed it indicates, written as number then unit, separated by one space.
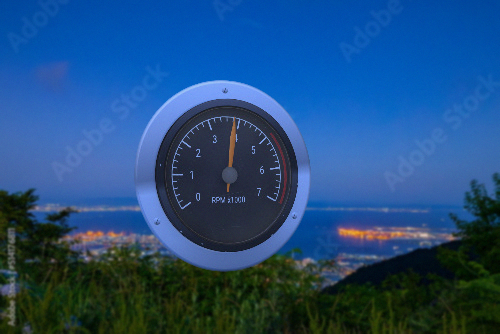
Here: 3800 rpm
